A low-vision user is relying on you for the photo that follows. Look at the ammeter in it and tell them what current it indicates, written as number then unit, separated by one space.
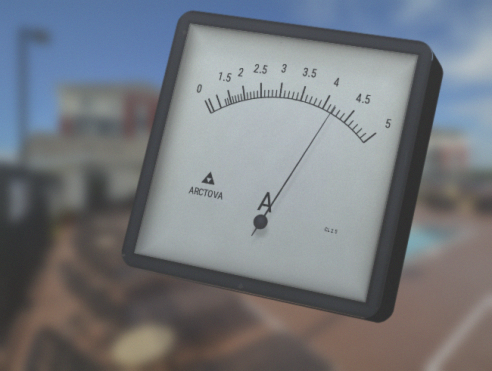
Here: 4.2 A
